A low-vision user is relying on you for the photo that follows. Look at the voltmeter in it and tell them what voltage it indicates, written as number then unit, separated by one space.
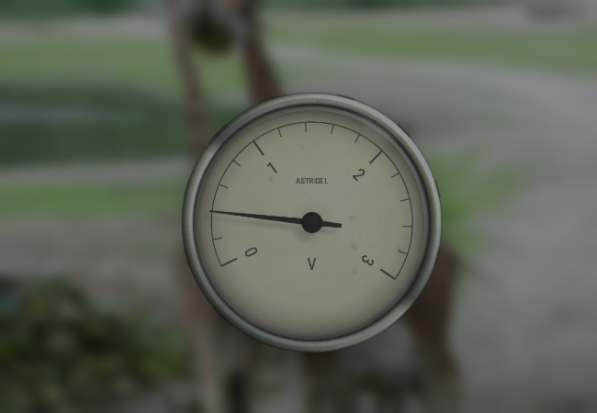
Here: 0.4 V
